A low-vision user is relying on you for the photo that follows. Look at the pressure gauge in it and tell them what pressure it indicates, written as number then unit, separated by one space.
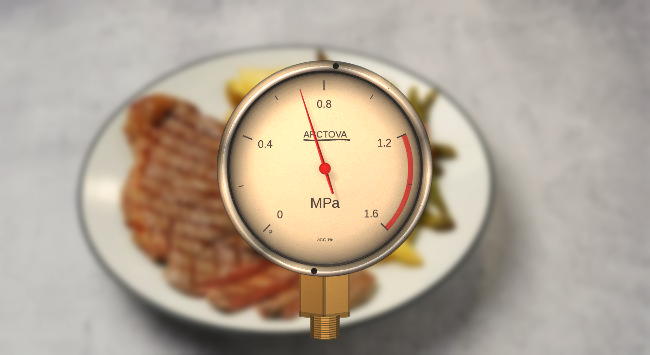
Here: 0.7 MPa
